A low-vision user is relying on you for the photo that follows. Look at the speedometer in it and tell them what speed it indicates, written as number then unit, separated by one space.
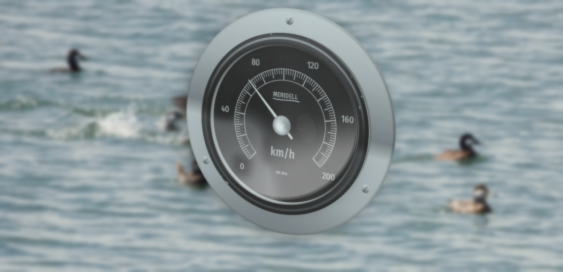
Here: 70 km/h
